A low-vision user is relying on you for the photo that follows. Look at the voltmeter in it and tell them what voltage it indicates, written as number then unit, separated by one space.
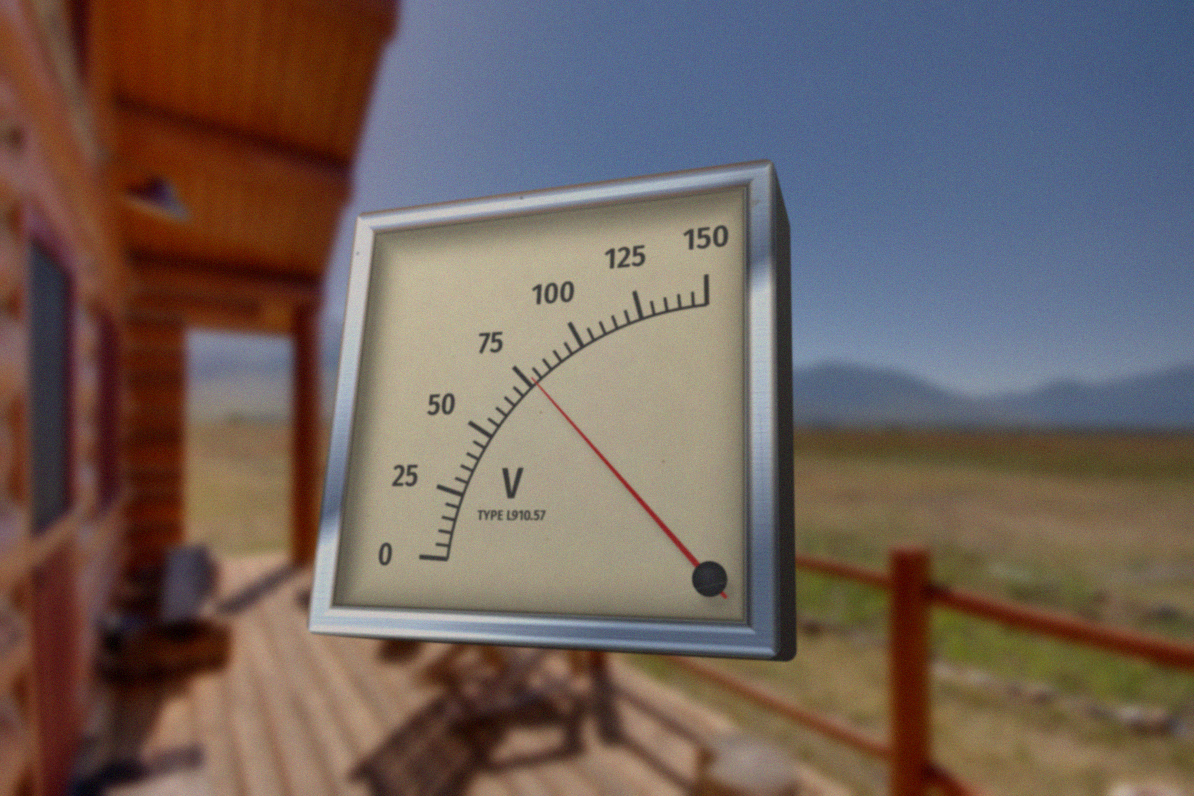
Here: 77.5 V
